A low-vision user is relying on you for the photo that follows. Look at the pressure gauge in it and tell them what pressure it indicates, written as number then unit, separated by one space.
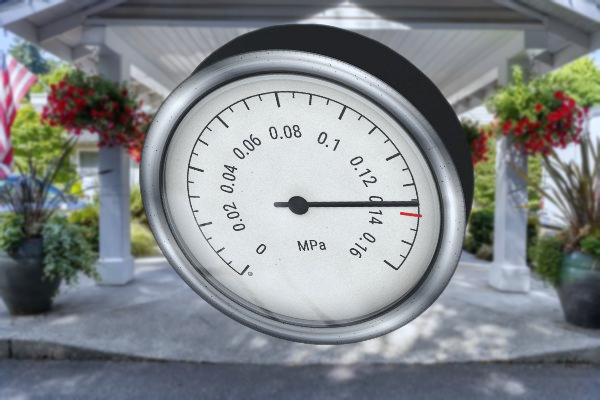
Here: 0.135 MPa
